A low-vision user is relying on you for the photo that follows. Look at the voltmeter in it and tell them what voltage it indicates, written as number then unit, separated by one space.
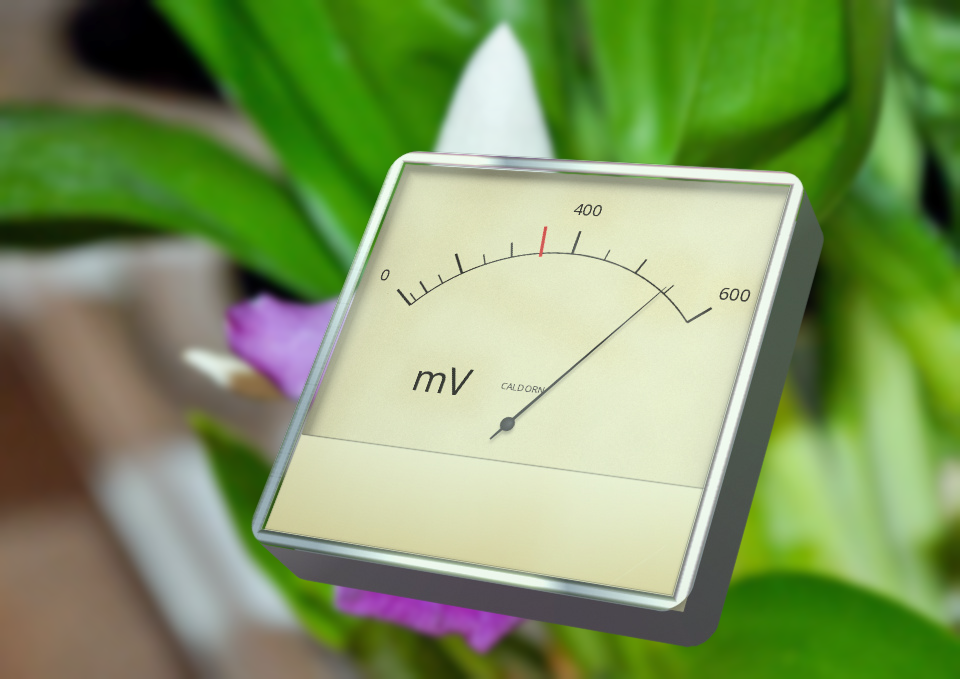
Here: 550 mV
